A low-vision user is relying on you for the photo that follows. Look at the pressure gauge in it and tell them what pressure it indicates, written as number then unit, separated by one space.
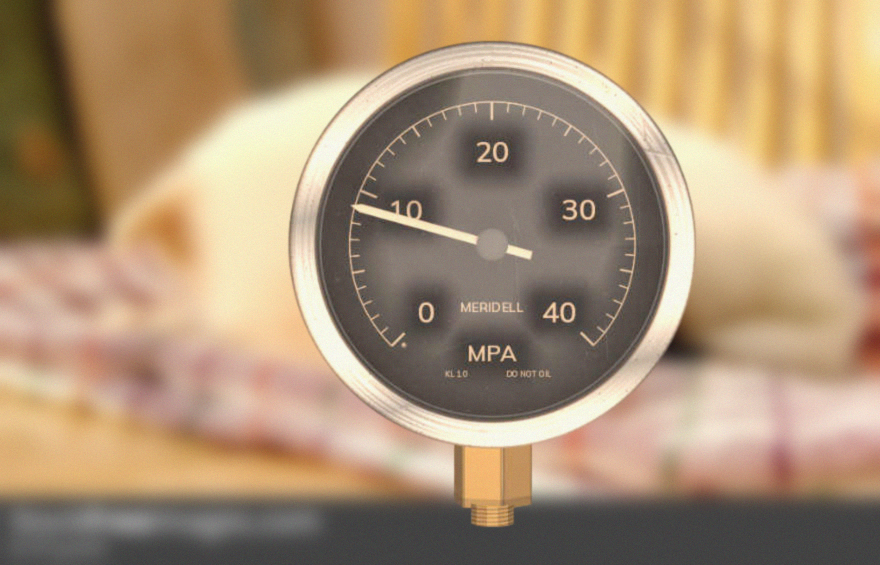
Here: 9 MPa
